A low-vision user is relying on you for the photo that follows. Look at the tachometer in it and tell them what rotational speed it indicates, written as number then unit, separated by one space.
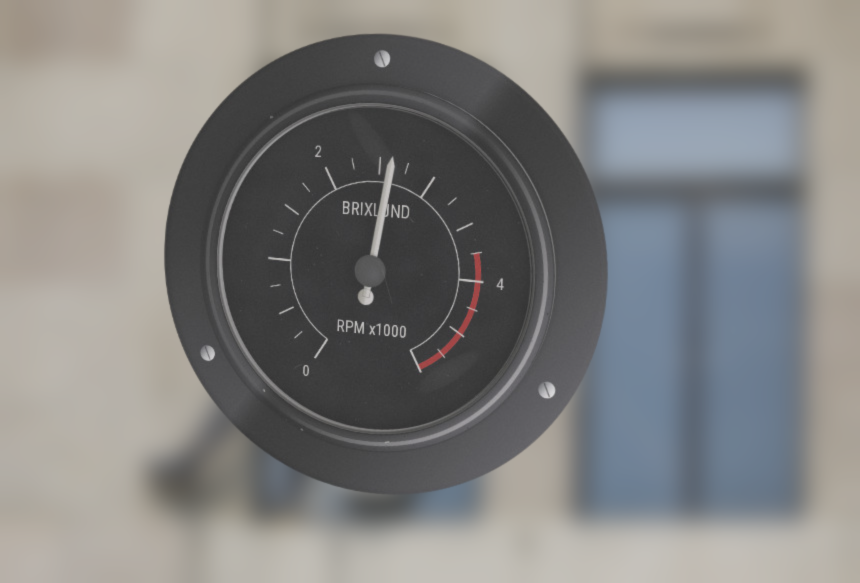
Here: 2625 rpm
